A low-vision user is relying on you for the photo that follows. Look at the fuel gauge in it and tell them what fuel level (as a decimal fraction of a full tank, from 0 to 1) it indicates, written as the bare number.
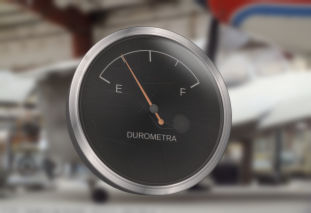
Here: 0.25
